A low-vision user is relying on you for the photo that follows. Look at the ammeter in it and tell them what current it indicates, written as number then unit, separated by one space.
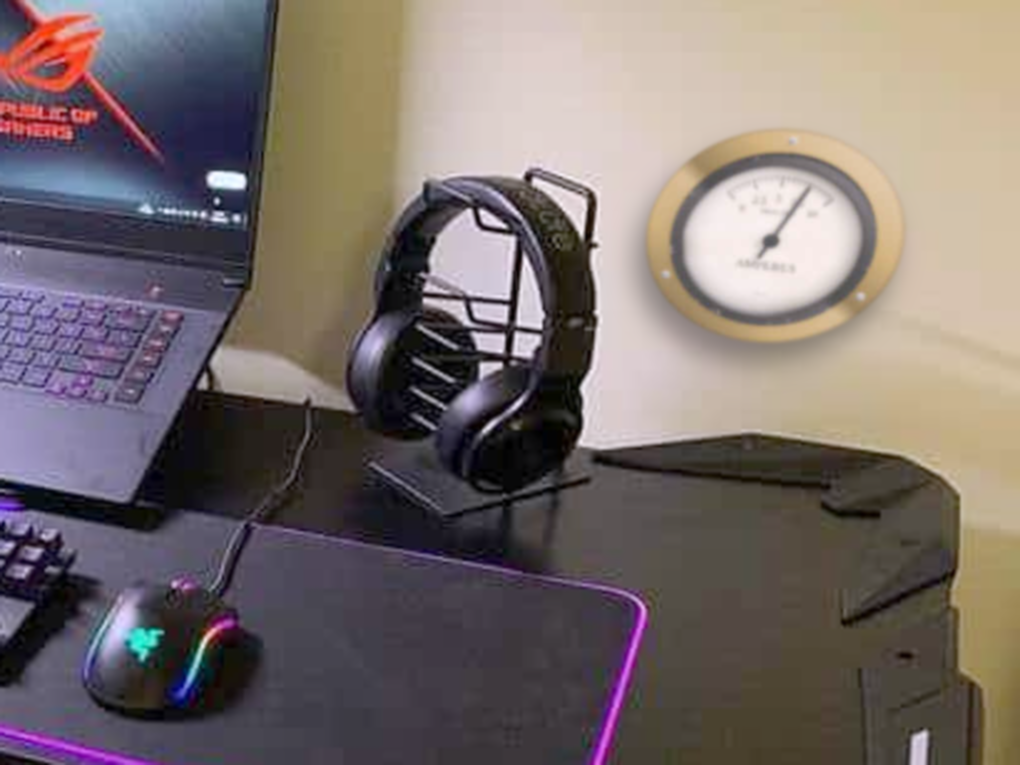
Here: 7.5 A
